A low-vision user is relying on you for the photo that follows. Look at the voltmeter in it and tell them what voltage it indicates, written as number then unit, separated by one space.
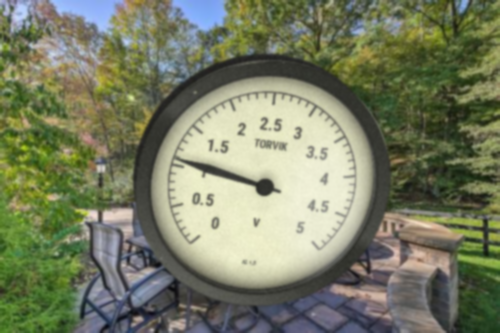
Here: 1.1 V
